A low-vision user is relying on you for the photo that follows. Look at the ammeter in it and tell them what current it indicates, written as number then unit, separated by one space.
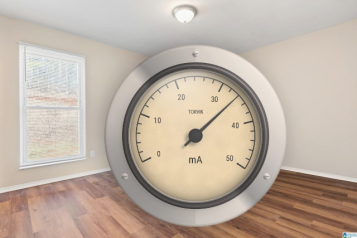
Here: 34 mA
